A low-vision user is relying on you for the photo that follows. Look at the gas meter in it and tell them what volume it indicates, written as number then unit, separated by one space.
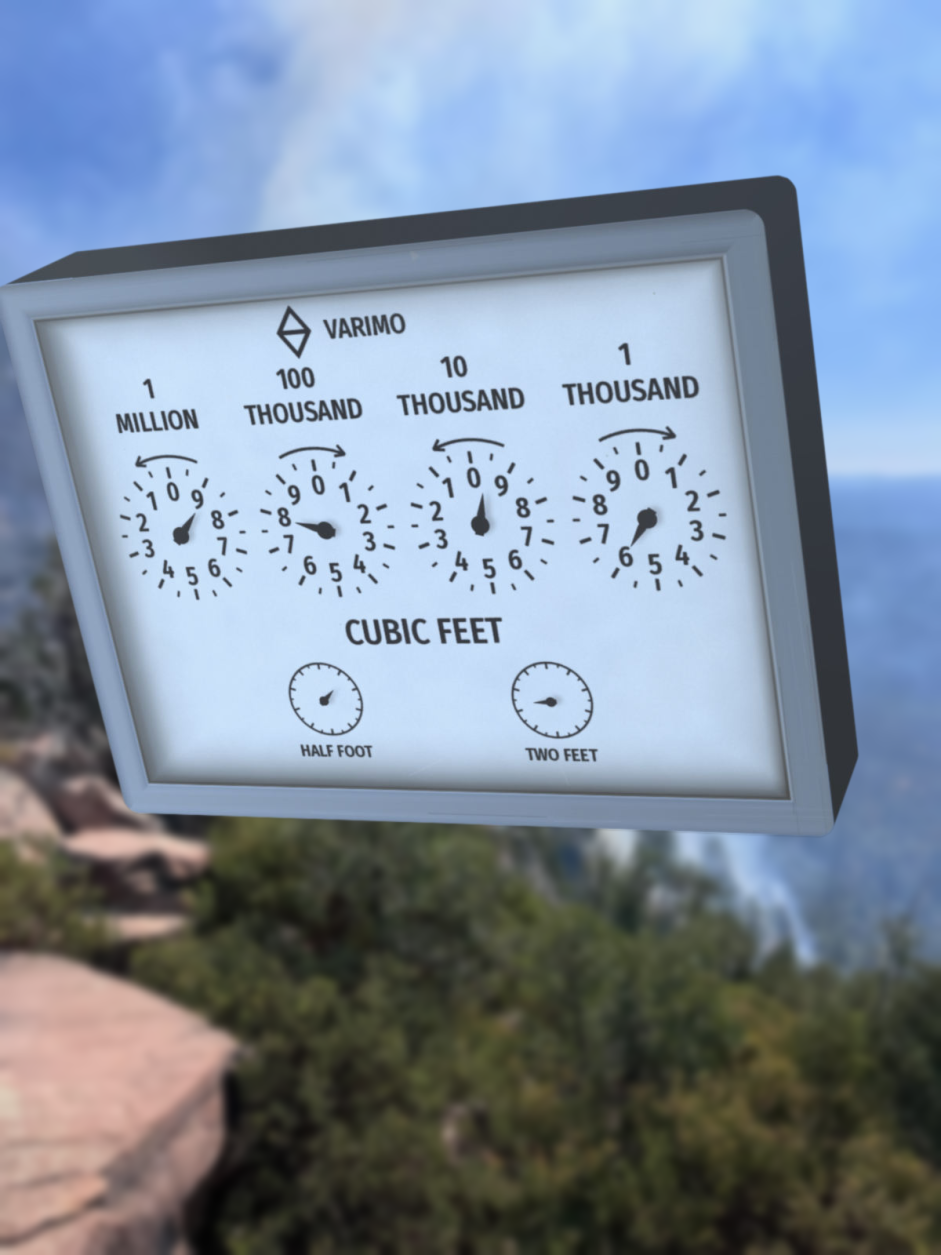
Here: 879600 ft³
